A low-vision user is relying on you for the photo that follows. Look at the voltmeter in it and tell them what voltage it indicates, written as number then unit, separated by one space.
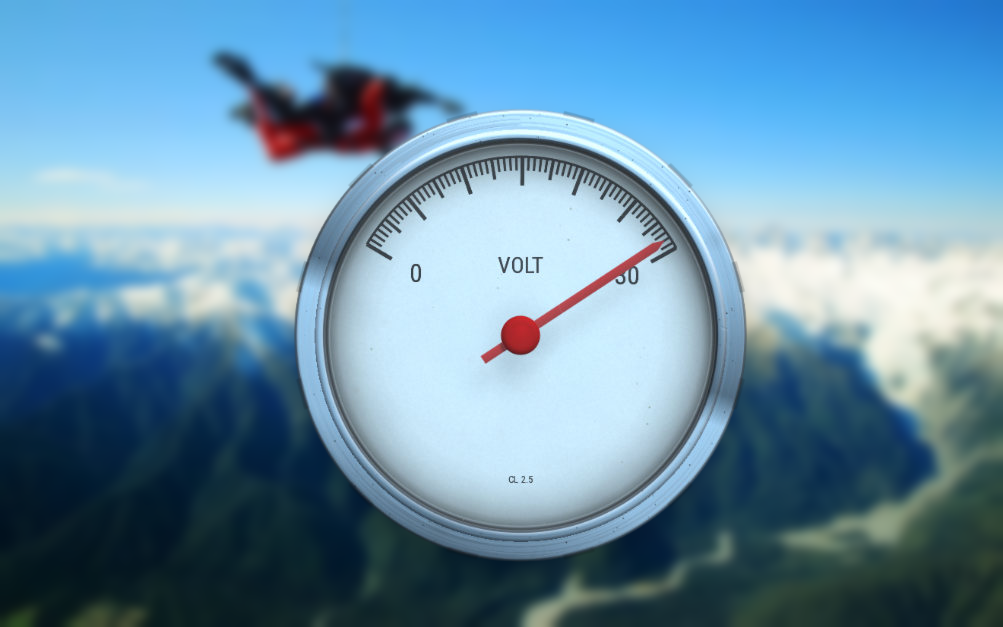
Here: 29 V
